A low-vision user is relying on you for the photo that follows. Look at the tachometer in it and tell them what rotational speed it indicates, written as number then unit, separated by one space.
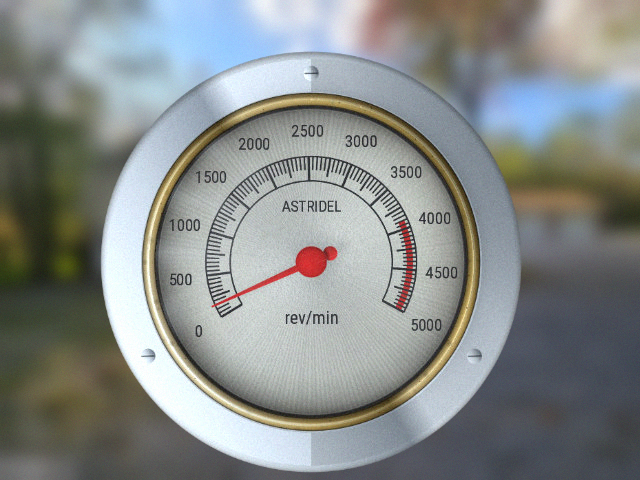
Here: 150 rpm
